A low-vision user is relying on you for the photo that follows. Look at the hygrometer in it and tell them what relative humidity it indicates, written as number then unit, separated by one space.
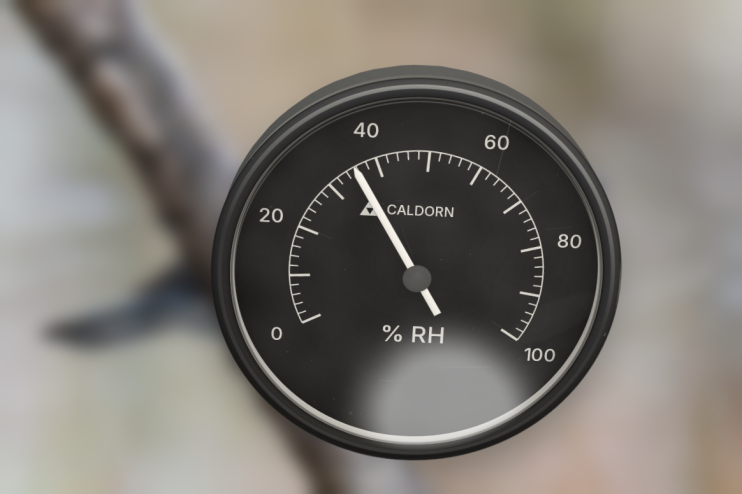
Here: 36 %
